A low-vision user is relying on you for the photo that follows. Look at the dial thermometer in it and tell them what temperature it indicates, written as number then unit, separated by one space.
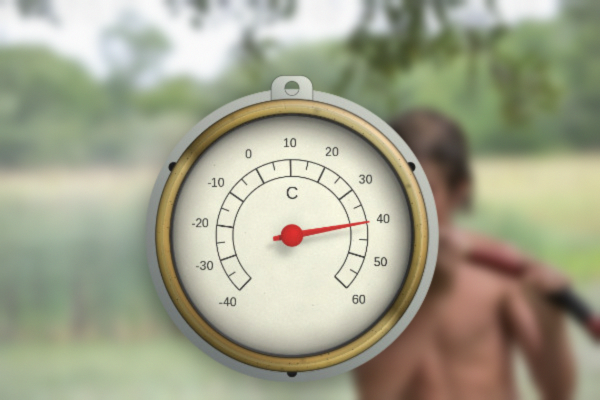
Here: 40 °C
